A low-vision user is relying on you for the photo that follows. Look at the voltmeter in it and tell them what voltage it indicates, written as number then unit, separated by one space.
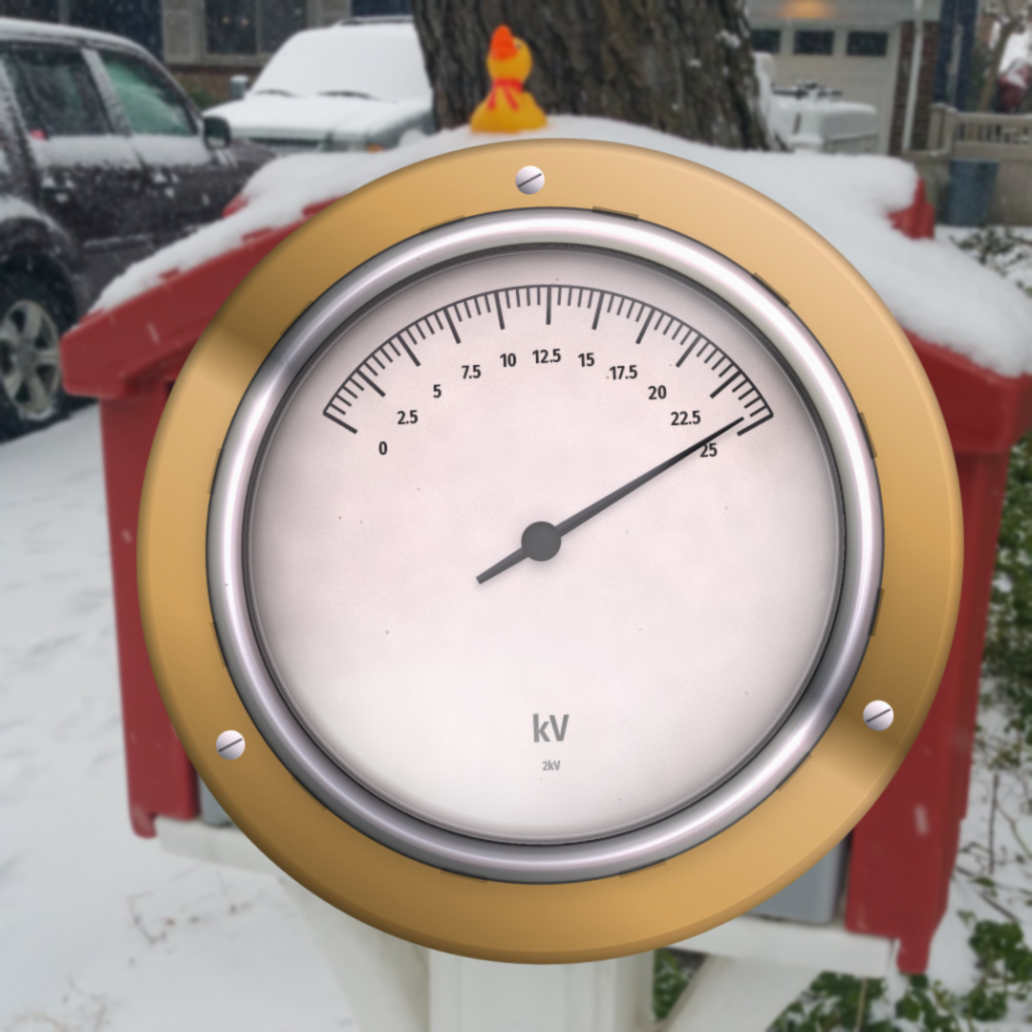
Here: 24.5 kV
